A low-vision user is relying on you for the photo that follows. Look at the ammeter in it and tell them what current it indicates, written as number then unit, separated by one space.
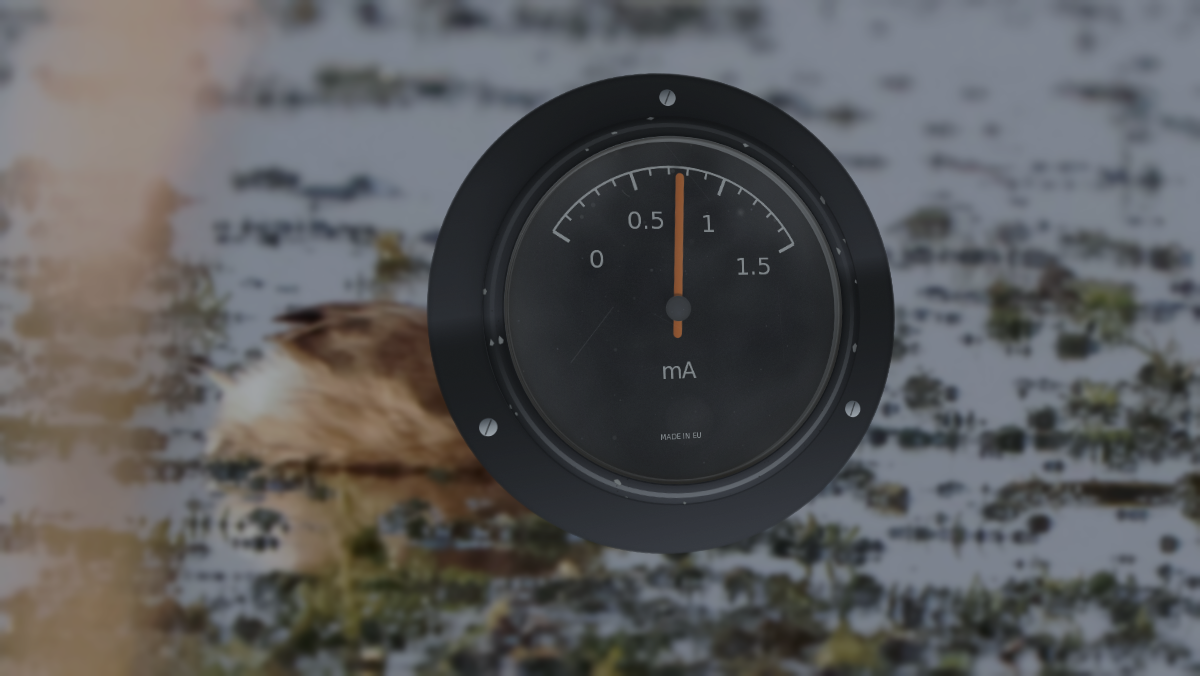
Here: 0.75 mA
